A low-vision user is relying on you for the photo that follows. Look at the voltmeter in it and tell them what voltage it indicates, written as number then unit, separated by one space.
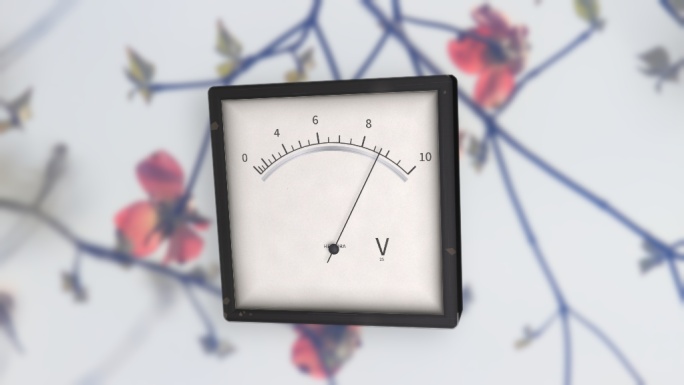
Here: 8.75 V
